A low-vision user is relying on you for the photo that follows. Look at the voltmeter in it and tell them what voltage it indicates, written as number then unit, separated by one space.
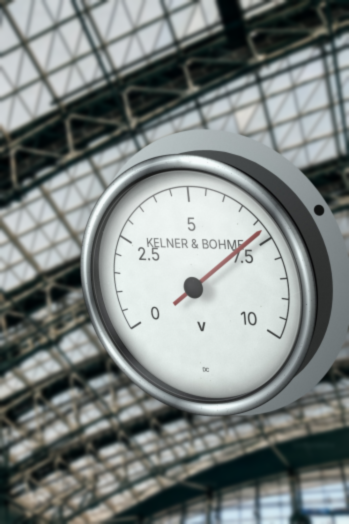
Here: 7.25 V
